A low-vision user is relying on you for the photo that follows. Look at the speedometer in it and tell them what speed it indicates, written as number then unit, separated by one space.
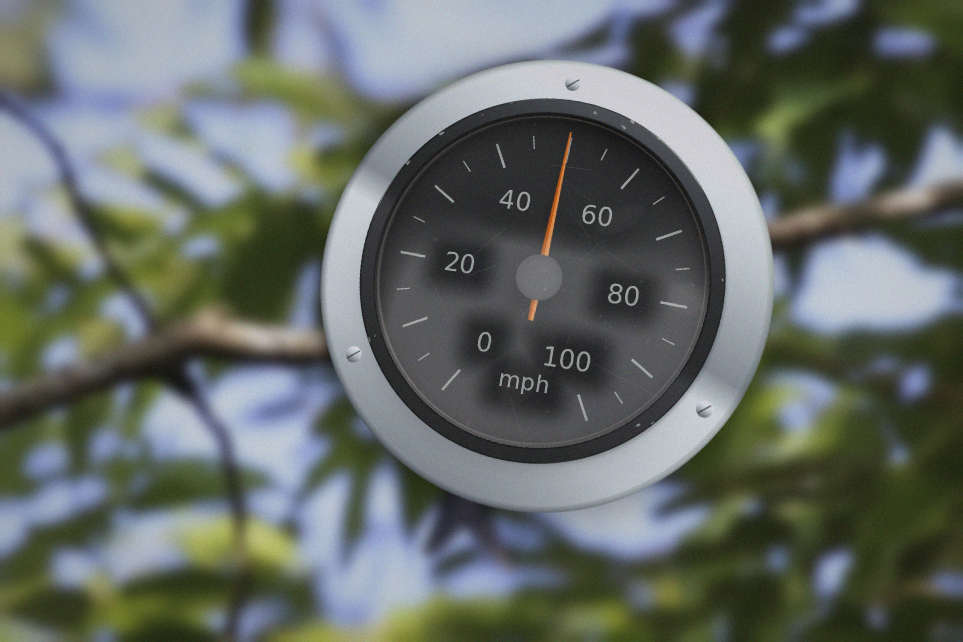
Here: 50 mph
